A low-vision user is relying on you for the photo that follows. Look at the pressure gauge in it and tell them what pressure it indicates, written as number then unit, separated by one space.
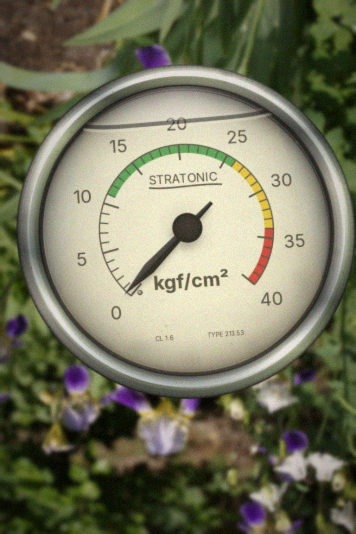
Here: 0.5 kg/cm²
